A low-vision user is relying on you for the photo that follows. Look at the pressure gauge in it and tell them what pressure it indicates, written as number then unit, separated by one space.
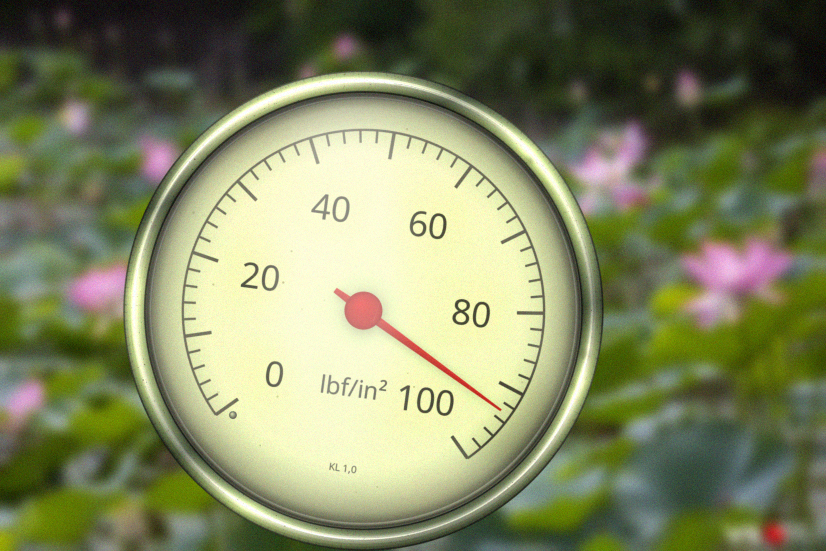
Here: 93 psi
